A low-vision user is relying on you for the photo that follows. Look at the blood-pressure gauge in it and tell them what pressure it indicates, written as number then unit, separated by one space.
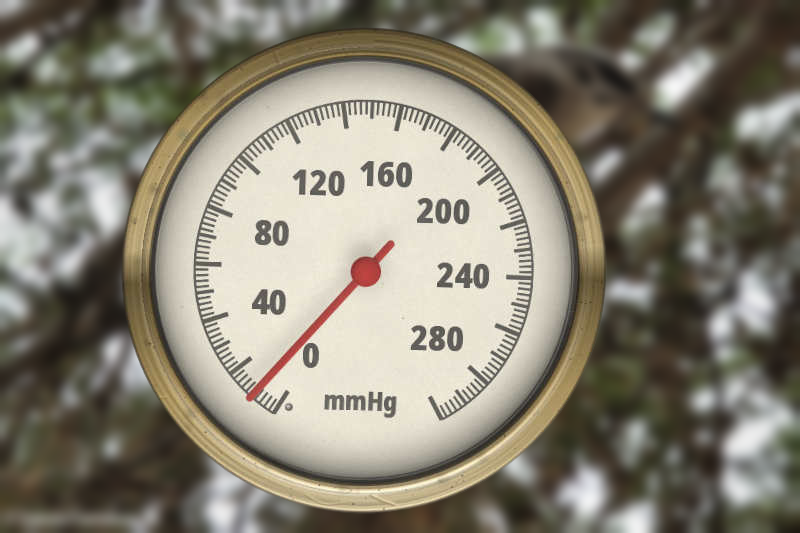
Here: 10 mmHg
